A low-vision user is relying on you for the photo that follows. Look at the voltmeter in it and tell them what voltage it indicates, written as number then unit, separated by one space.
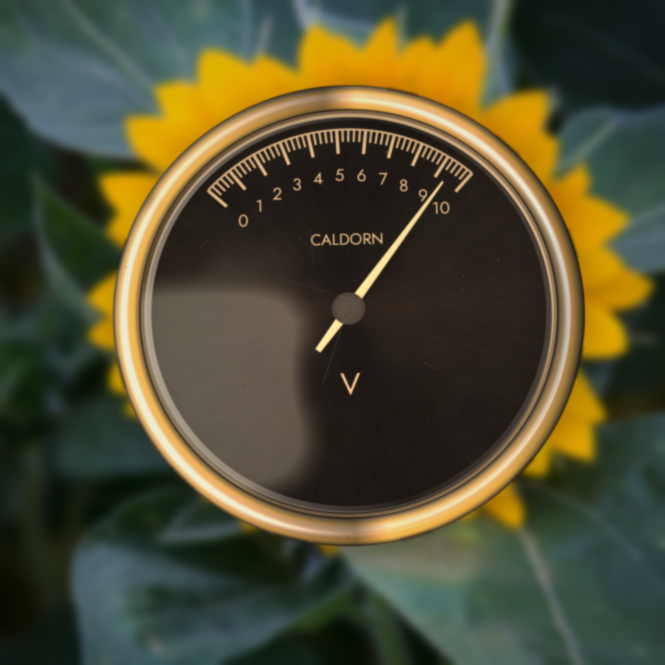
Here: 9.4 V
